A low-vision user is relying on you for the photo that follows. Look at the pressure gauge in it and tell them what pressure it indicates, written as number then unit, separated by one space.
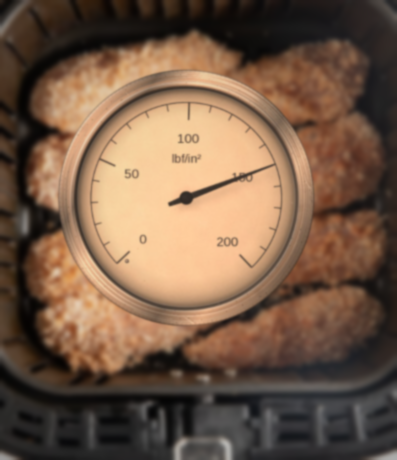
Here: 150 psi
